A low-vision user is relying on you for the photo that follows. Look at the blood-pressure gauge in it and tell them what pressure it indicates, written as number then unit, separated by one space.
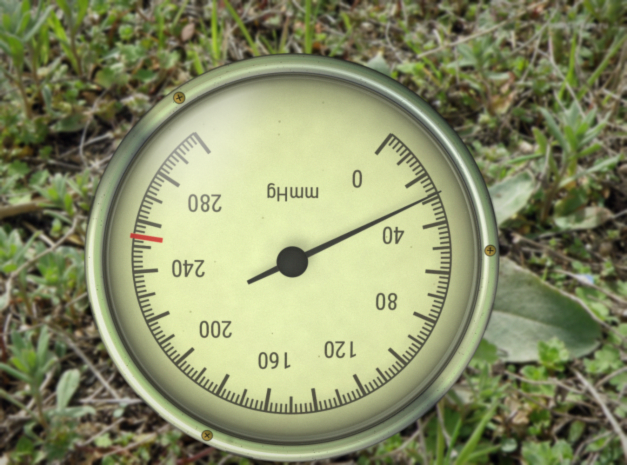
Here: 28 mmHg
